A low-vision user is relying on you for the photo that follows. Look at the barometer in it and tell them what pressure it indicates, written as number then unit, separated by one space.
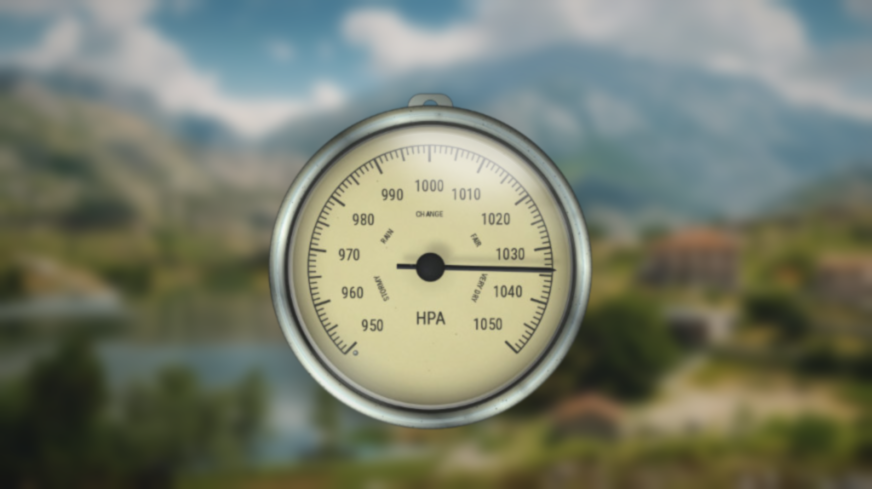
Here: 1034 hPa
